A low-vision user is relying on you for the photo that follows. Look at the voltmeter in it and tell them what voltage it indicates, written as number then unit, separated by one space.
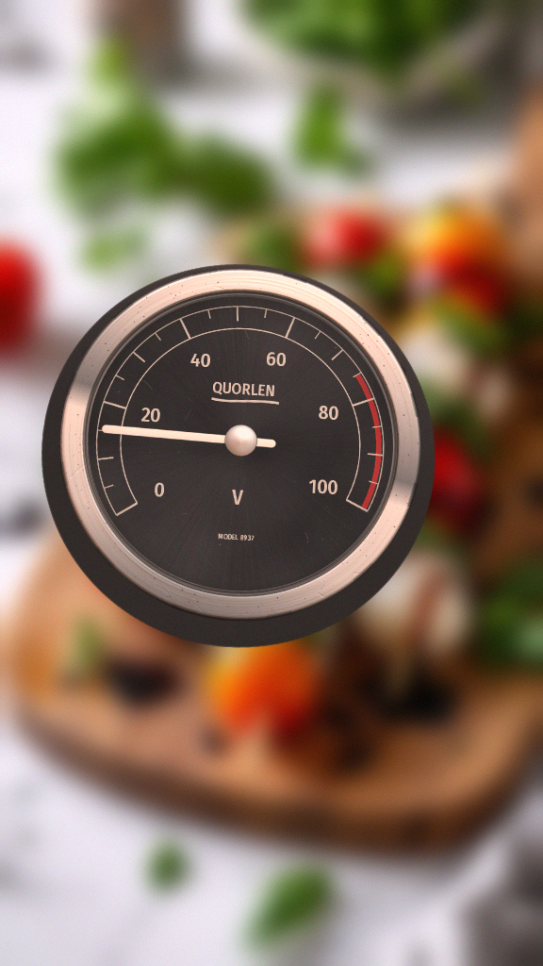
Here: 15 V
